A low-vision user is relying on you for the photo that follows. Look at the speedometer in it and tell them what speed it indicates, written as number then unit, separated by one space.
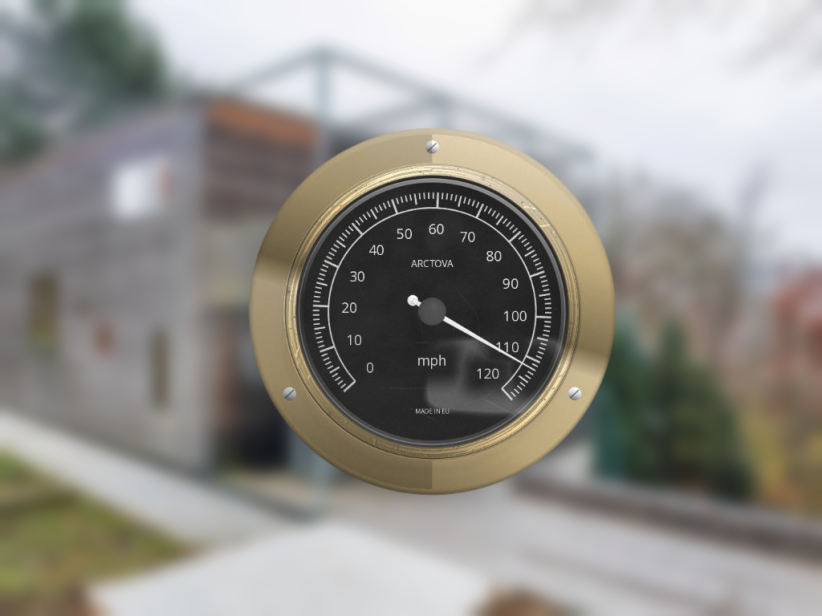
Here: 112 mph
